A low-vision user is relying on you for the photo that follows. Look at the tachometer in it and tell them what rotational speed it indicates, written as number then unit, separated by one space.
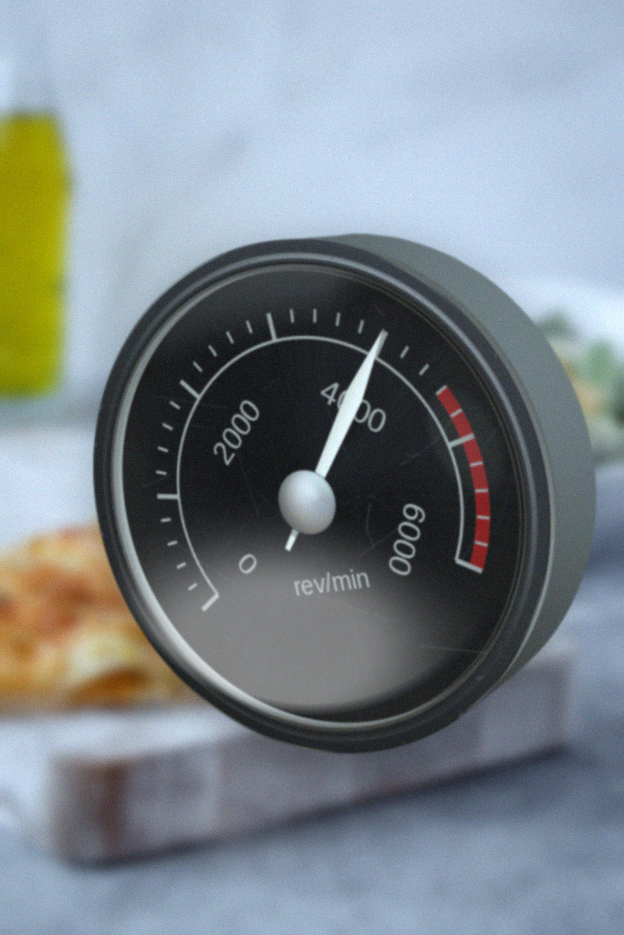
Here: 4000 rpm
